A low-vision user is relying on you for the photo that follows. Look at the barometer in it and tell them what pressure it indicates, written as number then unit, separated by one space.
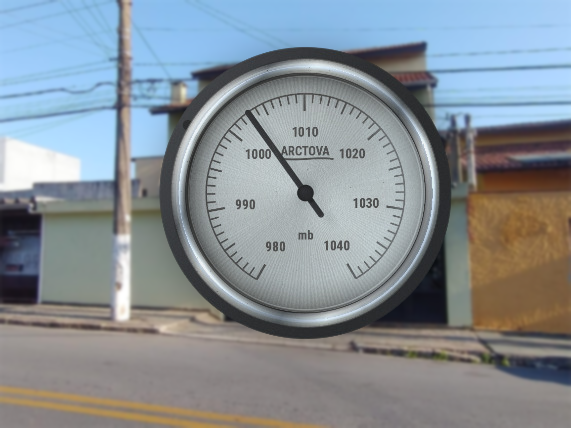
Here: 1003 mbar
